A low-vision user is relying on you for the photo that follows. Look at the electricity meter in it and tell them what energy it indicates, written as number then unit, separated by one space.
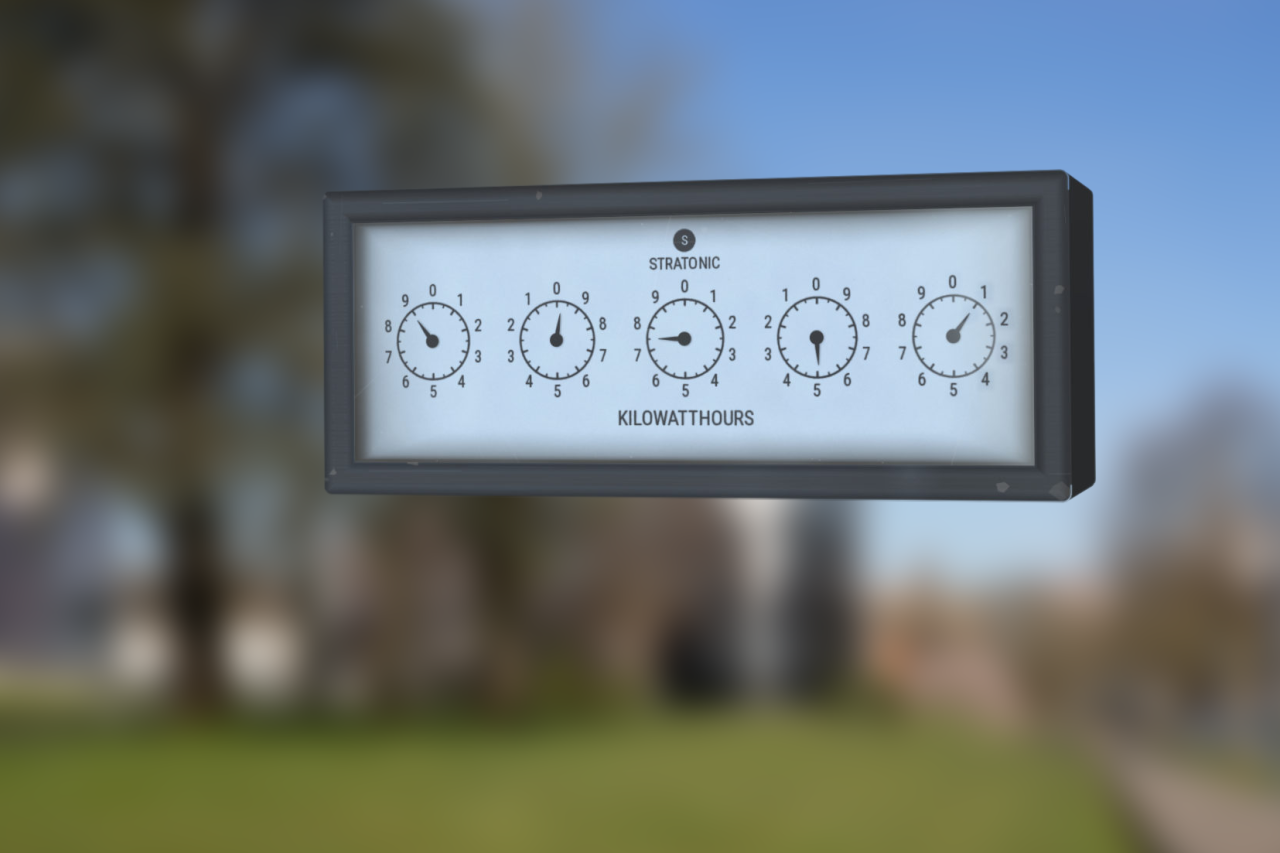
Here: 89751 kWh
